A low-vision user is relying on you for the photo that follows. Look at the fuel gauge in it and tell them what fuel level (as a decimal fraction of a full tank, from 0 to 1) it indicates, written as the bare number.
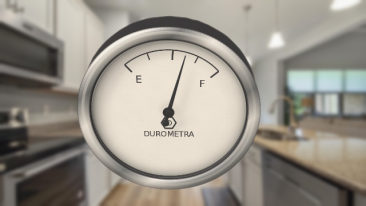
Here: 0.625
